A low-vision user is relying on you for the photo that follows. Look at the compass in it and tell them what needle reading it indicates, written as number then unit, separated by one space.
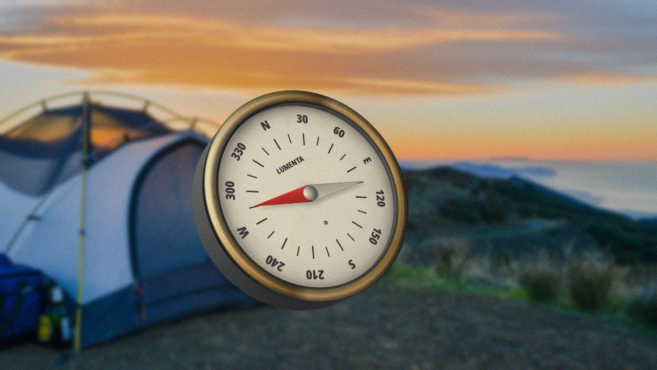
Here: 285 °
